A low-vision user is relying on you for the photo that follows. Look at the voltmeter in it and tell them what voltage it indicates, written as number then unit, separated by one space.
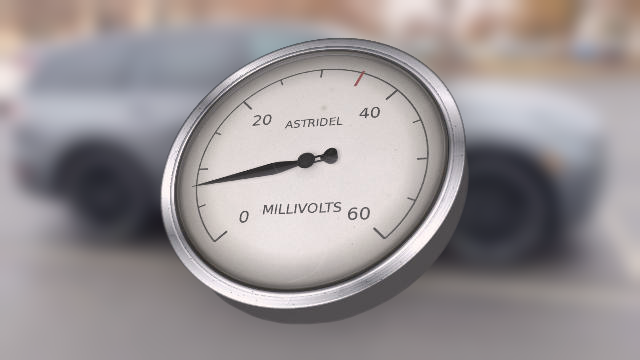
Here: 7.5 mV
